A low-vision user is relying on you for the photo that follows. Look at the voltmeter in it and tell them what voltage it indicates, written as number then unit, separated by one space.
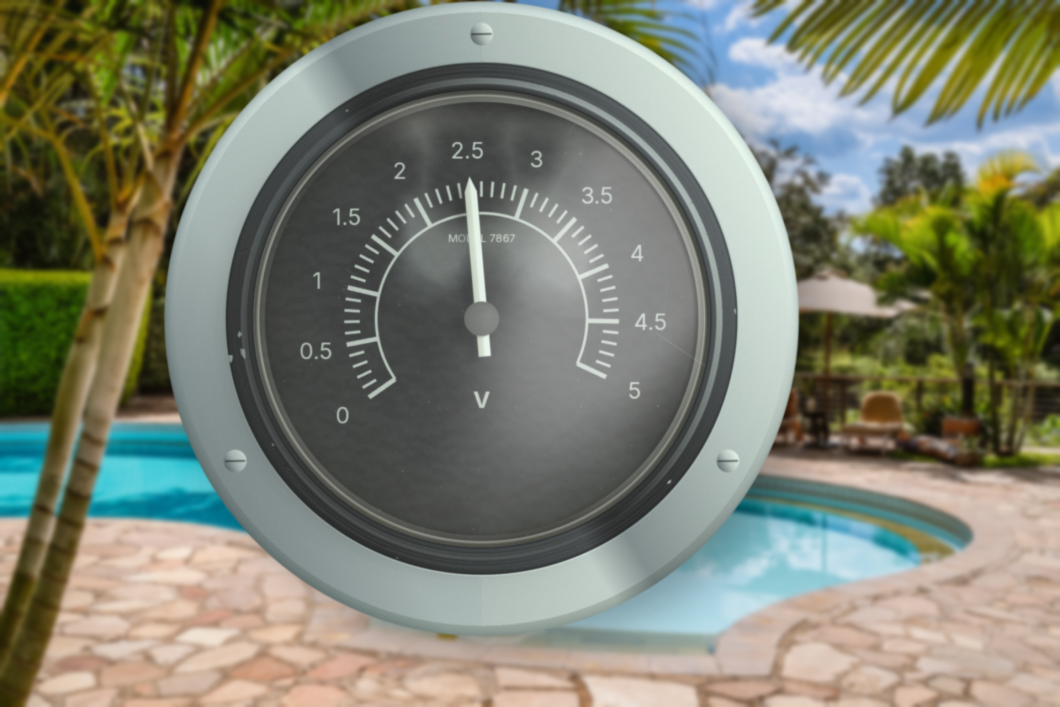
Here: 2.5 V
